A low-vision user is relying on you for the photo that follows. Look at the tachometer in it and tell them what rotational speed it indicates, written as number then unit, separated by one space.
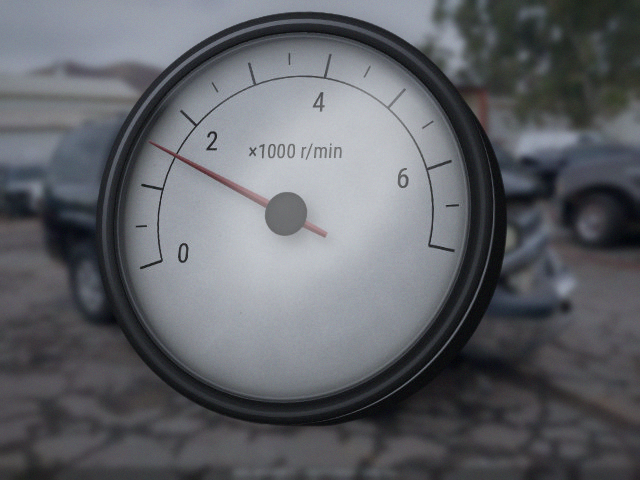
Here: 1500 rpm
